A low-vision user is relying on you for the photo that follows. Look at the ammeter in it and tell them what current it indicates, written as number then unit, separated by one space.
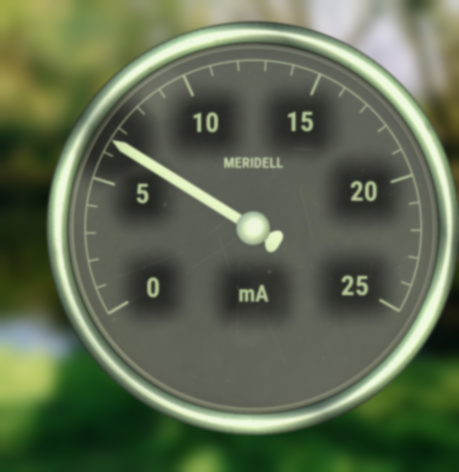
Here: 6.5 mA
